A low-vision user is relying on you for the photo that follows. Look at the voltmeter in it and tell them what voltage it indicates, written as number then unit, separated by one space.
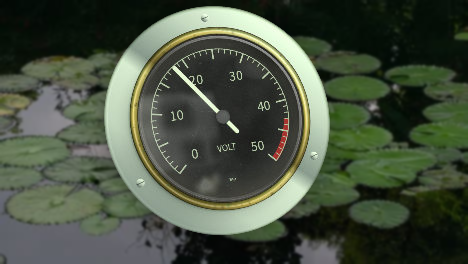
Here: 18 V
